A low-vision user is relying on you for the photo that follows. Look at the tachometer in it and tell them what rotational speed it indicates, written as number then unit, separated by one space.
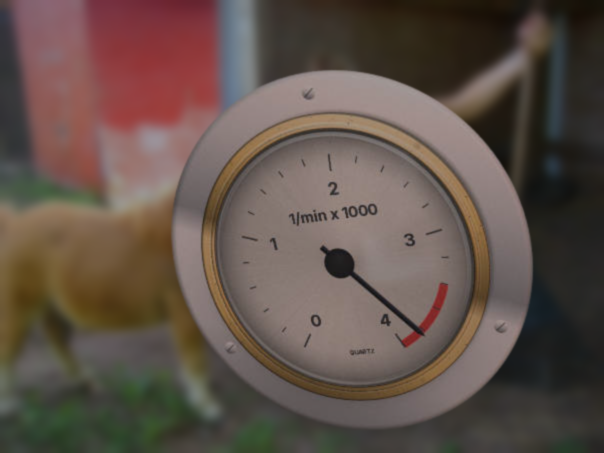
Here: 3800 rpm
